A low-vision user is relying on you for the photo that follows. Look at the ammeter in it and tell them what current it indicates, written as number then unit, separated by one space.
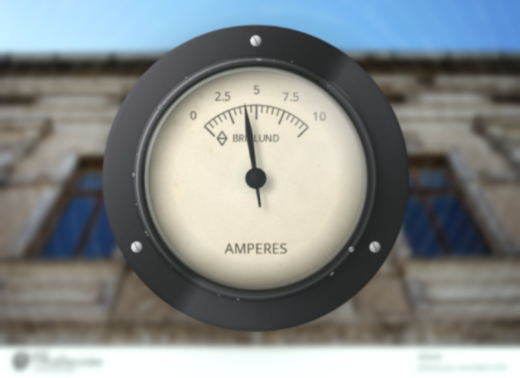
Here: 4 A
